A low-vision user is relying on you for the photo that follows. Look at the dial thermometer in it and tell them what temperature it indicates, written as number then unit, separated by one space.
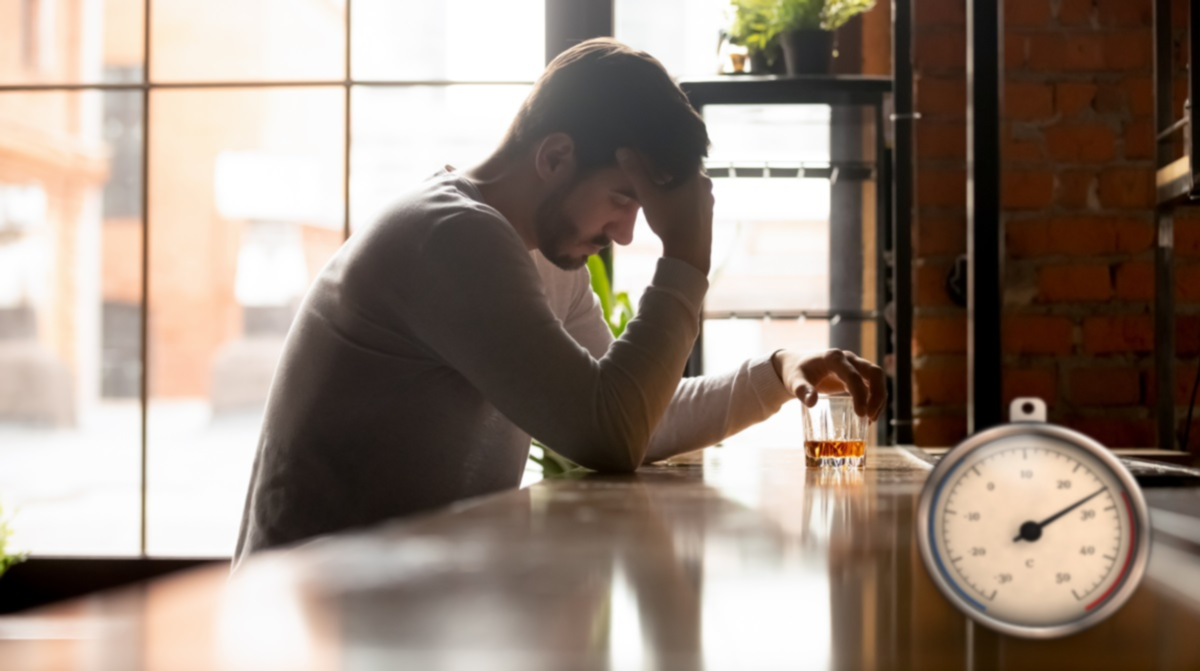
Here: 26 °C
